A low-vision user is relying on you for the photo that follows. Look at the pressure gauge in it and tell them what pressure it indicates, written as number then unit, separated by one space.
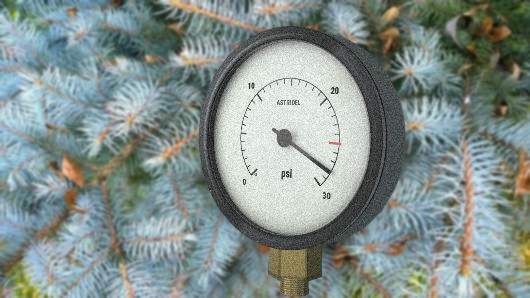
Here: 28 psi
